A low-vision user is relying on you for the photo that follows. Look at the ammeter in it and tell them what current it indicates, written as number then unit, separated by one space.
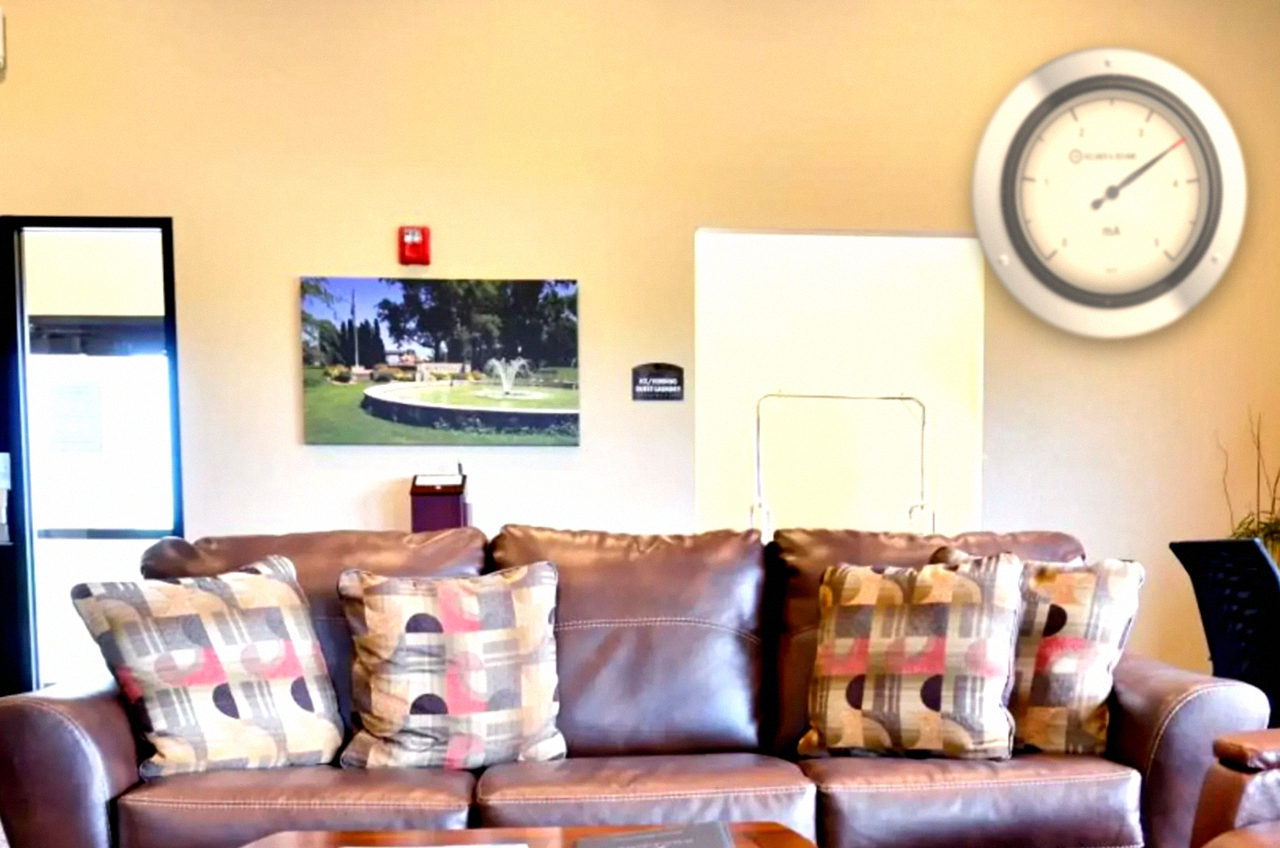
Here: 3.5 mA
